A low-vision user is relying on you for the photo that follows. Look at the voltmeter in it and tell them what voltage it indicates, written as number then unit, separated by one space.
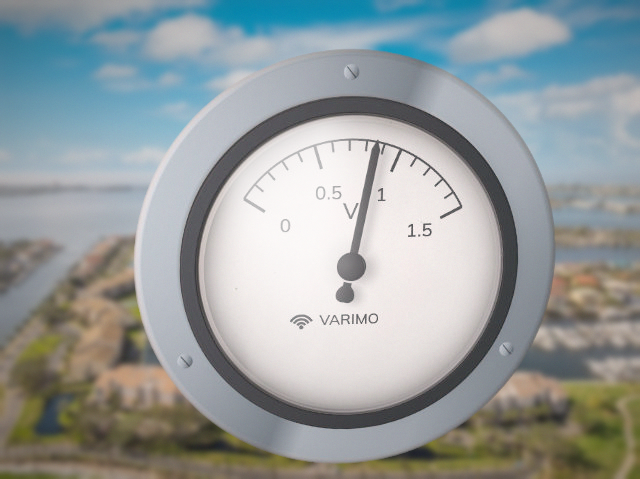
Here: 0.85 V
